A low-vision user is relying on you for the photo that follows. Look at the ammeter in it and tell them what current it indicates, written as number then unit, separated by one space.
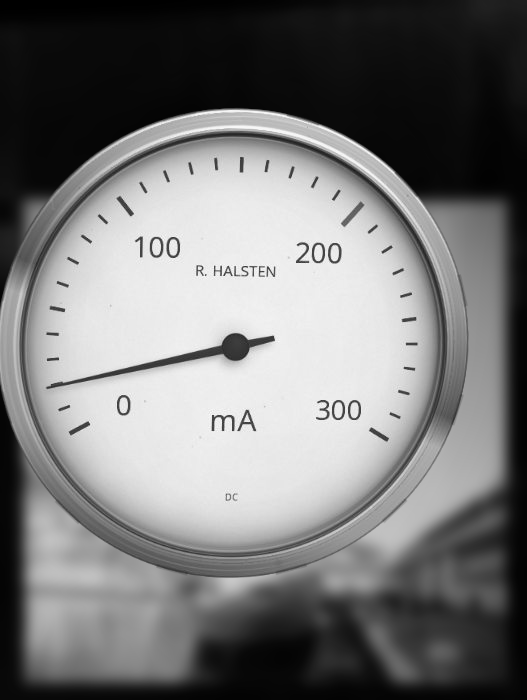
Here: 20 mA
